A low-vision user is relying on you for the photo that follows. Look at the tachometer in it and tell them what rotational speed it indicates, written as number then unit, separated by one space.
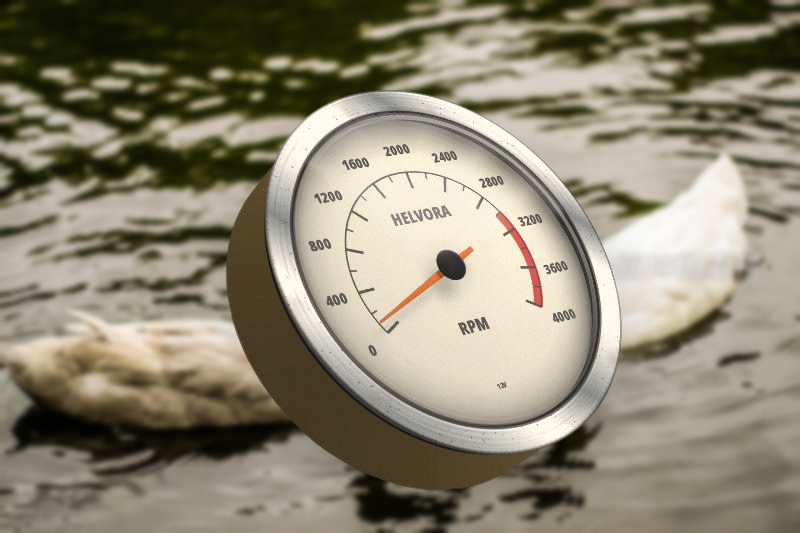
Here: 100 rpm
